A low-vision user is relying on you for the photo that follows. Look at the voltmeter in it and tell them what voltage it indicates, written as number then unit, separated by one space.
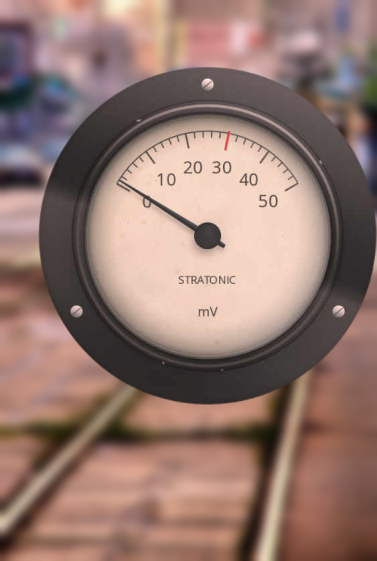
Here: 1 mV
